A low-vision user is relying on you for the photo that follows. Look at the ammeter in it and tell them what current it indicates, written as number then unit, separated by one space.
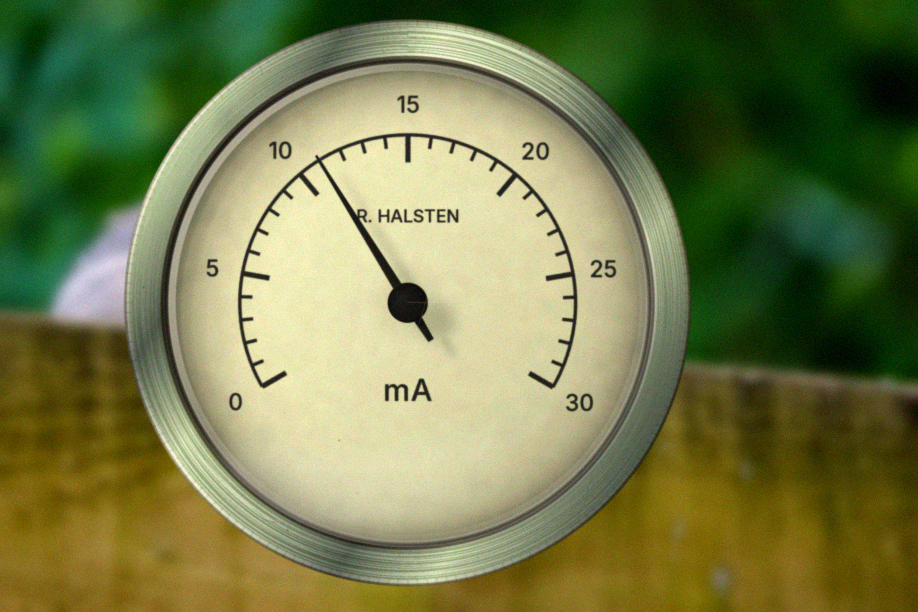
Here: 11 mA
